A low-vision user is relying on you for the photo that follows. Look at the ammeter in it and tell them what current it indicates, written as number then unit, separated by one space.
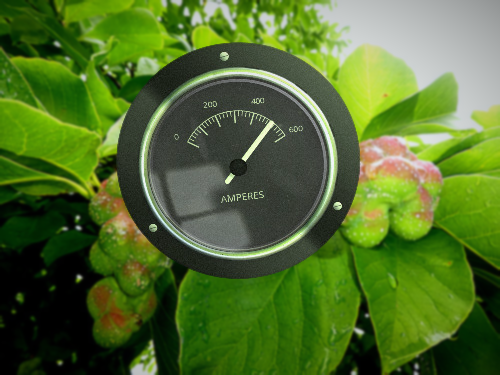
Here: 500 A
